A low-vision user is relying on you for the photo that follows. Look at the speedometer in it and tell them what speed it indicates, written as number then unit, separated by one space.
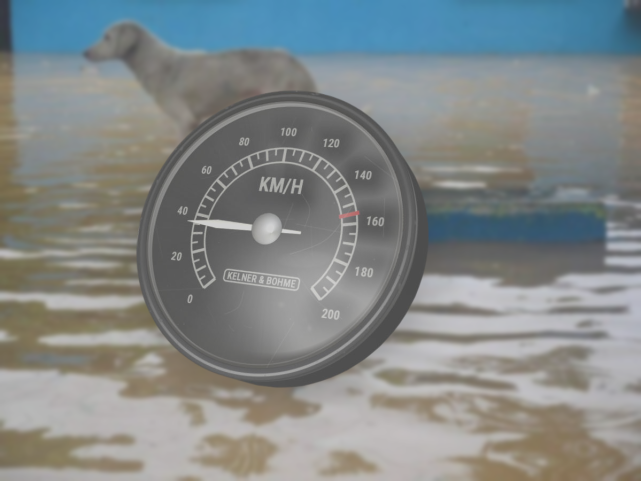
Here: 35 km/h
